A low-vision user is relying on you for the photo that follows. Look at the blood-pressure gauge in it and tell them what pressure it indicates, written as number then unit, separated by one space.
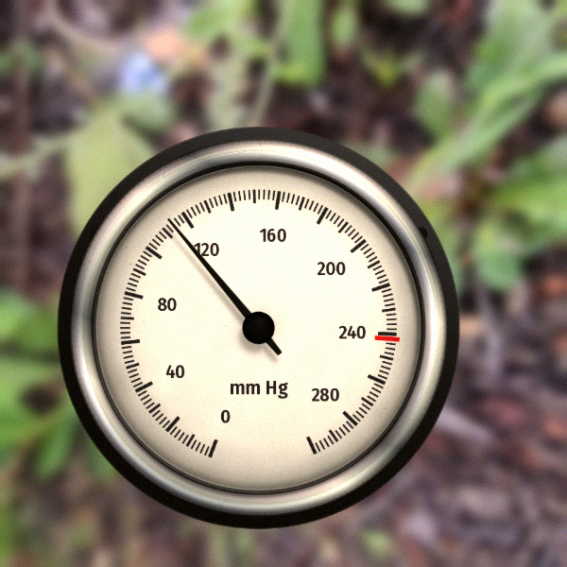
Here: 114 mmHg
